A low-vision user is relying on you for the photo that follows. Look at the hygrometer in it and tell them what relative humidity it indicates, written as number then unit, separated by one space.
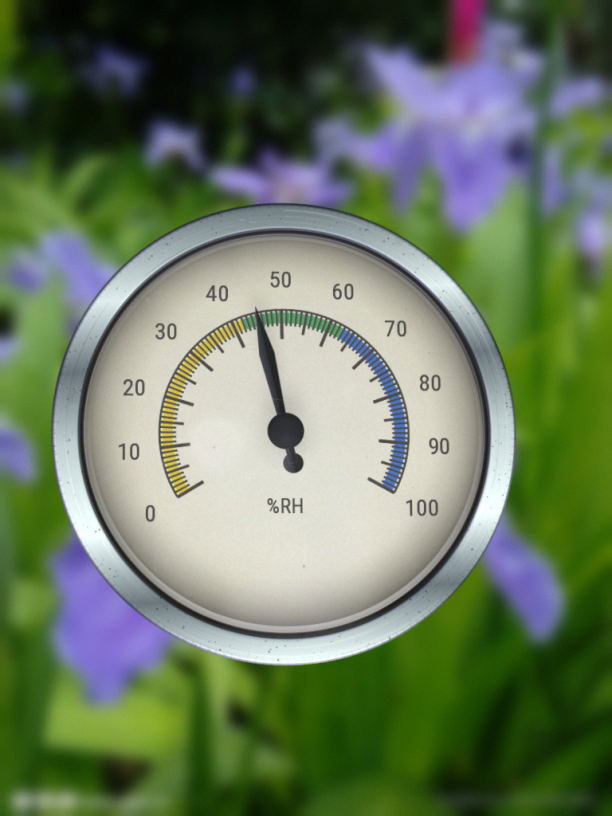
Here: 45 %
